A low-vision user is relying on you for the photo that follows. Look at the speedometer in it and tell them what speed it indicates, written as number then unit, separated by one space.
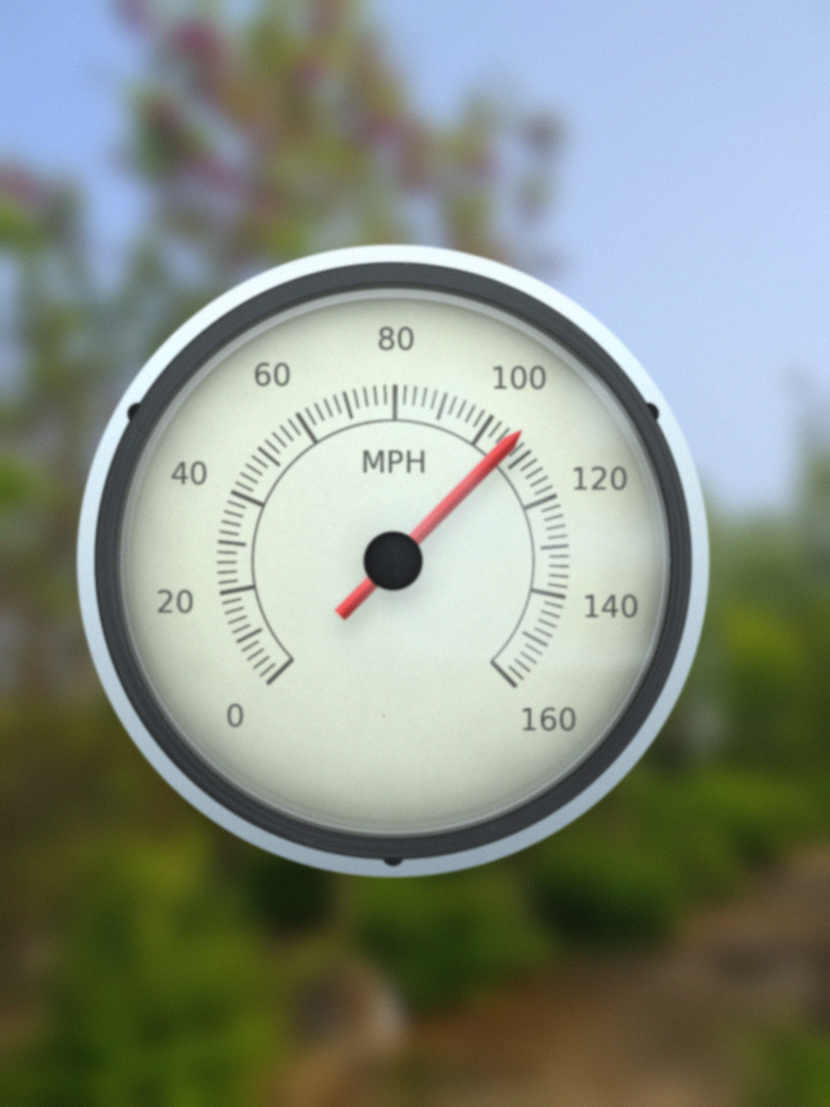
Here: 106 mph
